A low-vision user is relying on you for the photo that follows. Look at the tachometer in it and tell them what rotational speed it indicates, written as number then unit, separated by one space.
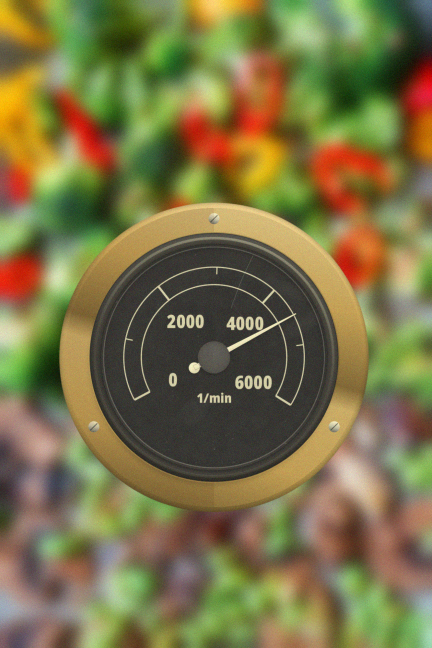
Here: 4500 rpm
